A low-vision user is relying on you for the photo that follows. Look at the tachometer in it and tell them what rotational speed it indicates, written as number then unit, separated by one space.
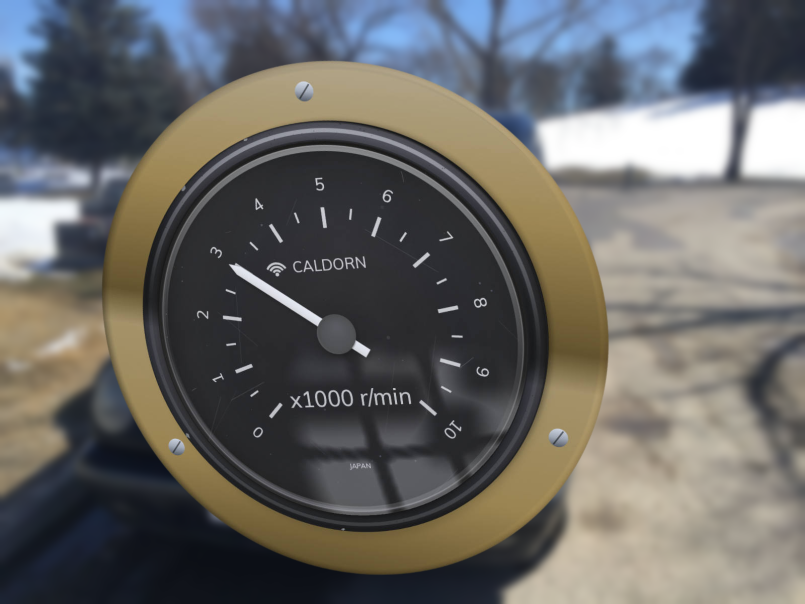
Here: 3000 rpm
